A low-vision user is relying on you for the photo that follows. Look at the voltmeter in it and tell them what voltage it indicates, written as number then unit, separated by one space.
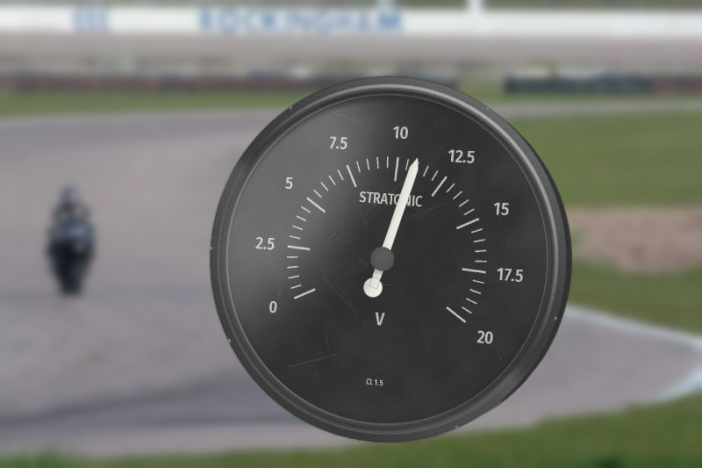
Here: 11 V
